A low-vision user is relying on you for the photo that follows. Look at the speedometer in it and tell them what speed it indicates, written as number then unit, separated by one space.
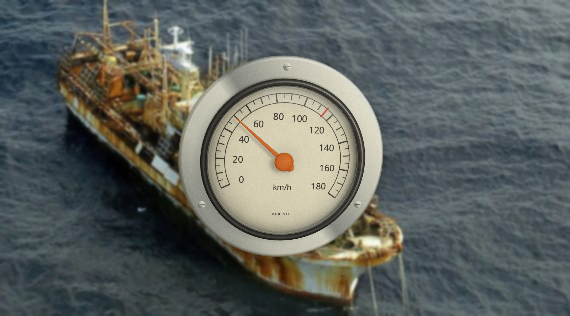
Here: 50 km/h
